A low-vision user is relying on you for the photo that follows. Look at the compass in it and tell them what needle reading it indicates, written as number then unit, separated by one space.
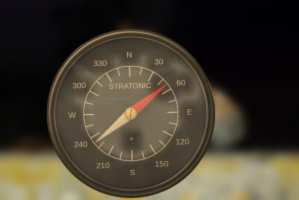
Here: 52.5 °
